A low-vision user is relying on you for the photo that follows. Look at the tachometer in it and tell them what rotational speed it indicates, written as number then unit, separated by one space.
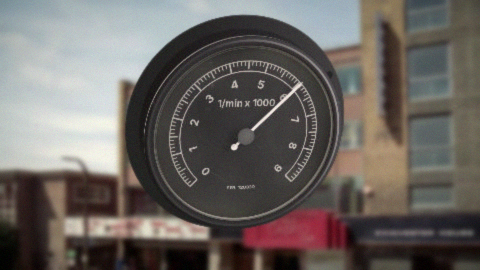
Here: 6000 rpm
